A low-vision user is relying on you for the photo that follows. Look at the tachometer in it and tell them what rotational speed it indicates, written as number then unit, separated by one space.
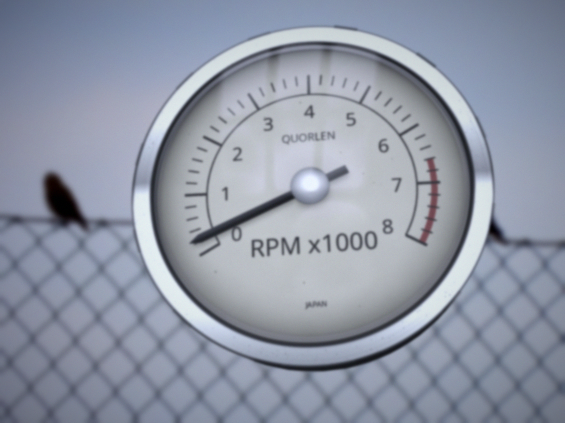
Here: 200 rpm
